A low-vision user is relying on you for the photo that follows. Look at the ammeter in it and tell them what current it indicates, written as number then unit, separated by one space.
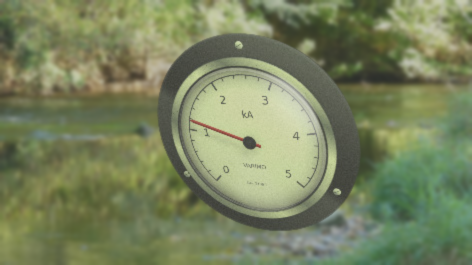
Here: 1.2 kA
